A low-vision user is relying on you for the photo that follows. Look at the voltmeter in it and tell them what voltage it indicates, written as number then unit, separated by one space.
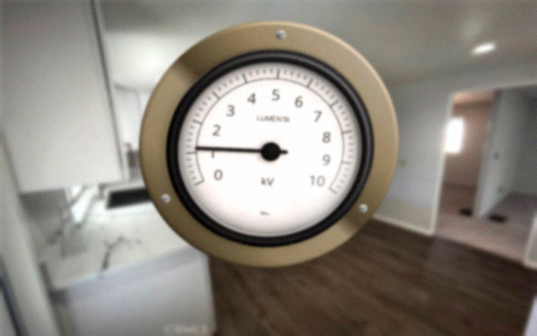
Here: 1.2 kV
